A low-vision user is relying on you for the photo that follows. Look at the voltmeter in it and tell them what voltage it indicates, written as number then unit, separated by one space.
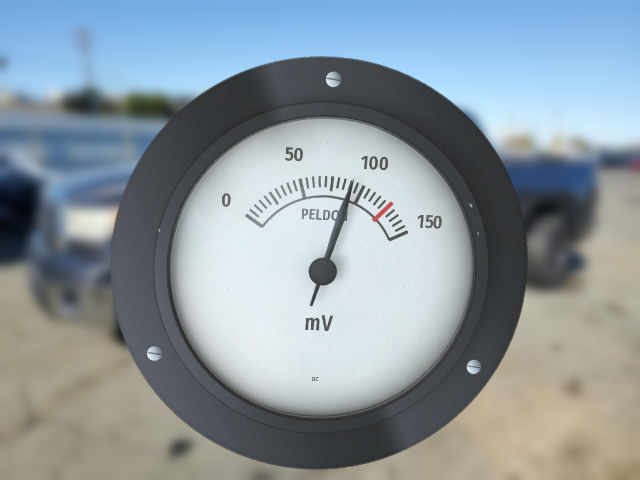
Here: 90 mV
